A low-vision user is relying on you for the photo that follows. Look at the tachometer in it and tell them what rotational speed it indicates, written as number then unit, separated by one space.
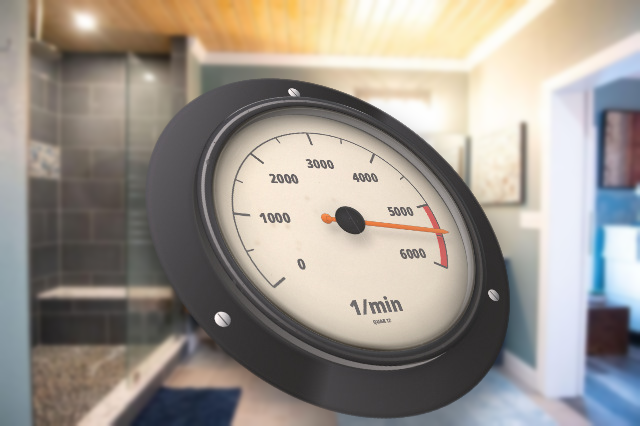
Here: 5500 rpm
